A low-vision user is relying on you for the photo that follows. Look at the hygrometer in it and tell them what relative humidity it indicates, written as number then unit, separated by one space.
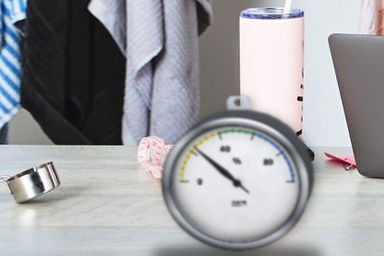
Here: 24 %
